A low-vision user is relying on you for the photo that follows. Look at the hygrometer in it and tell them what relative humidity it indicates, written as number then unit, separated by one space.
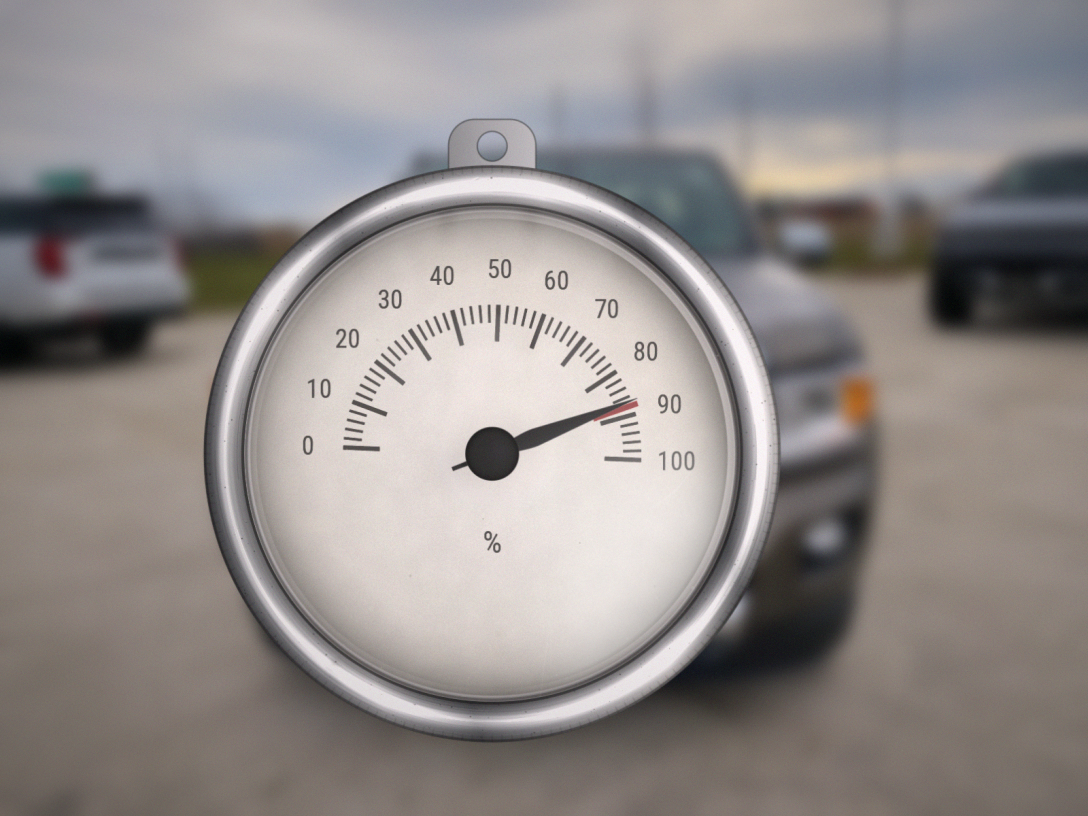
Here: 87 %
